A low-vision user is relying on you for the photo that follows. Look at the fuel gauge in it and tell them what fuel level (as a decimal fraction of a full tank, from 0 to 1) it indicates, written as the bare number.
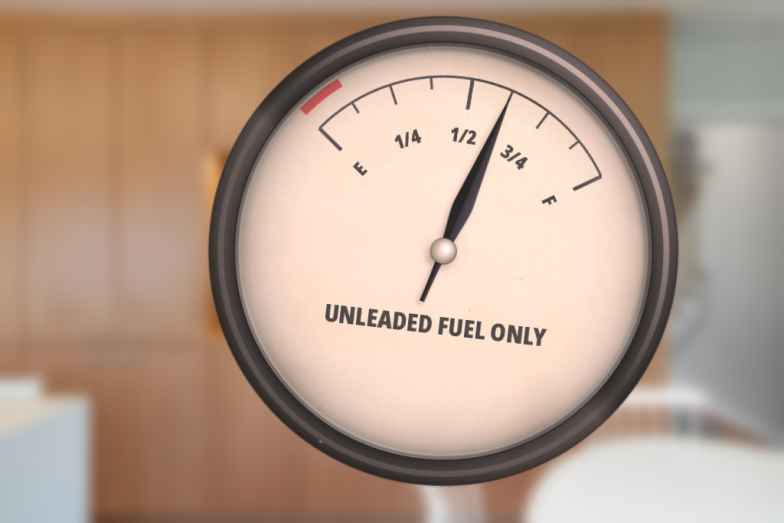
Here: 0.625
